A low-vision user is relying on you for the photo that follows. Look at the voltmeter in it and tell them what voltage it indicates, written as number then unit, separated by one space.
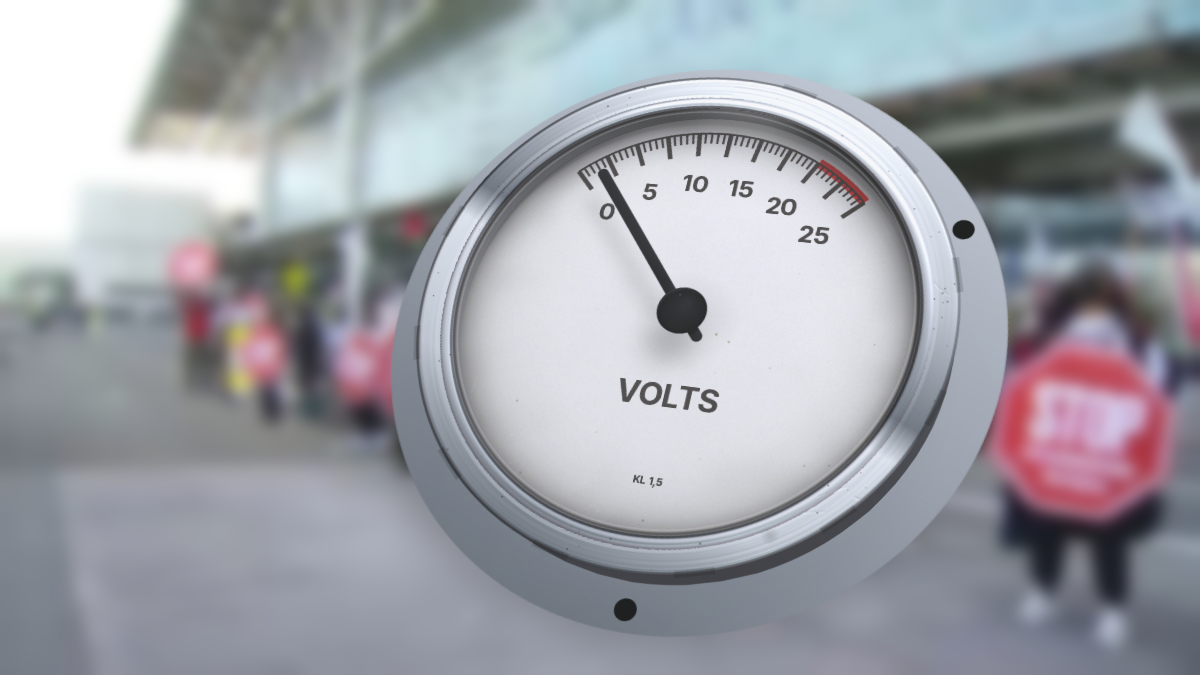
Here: 1.5 V
